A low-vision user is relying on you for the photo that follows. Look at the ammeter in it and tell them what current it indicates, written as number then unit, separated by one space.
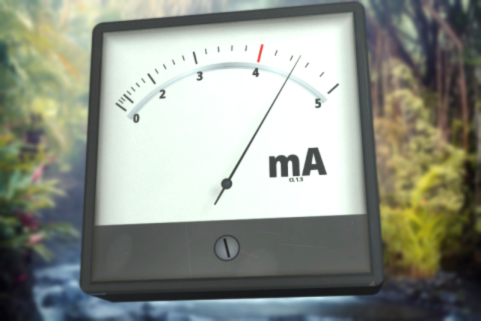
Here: 4.5 mA
